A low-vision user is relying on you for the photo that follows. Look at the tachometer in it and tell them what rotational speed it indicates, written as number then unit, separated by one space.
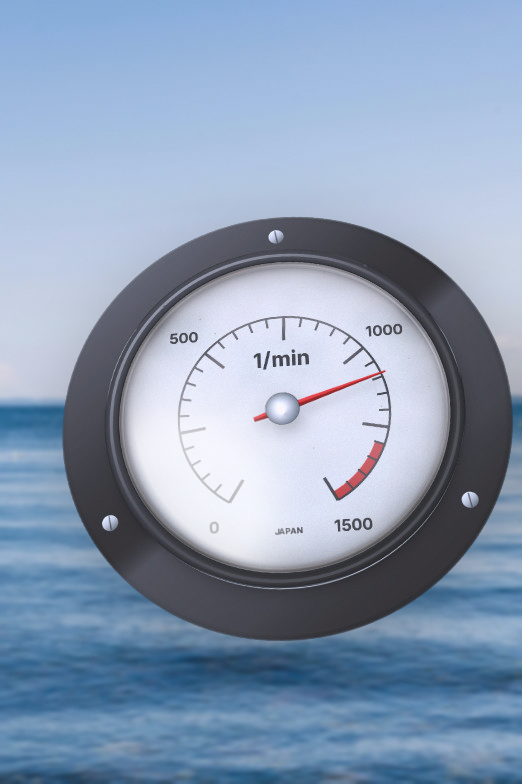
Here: 1100 rpm
